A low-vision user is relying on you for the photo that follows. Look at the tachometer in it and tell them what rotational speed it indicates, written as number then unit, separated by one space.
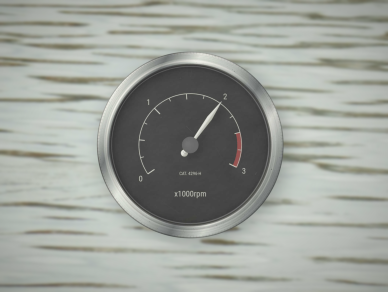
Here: 2000 rpm
